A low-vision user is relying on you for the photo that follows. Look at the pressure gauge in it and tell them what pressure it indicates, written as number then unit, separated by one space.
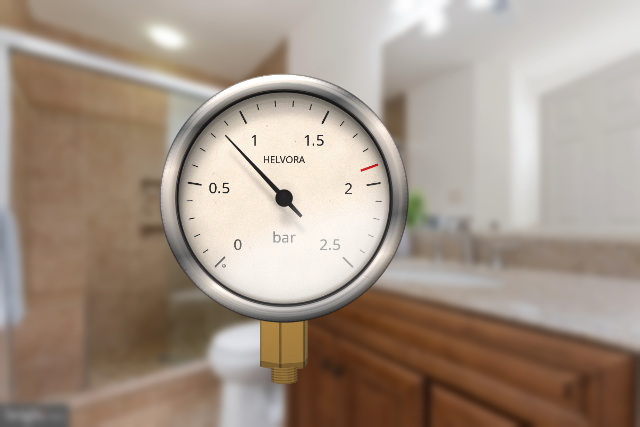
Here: 0.85 bar
